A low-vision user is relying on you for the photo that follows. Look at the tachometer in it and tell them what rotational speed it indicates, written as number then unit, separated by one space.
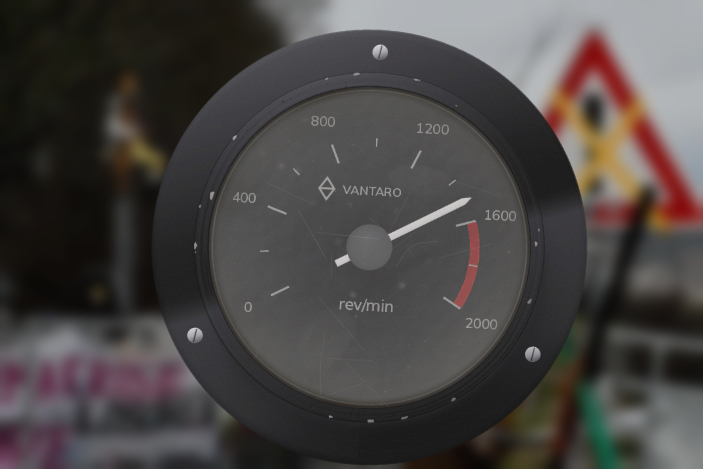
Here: 1500 rpm
